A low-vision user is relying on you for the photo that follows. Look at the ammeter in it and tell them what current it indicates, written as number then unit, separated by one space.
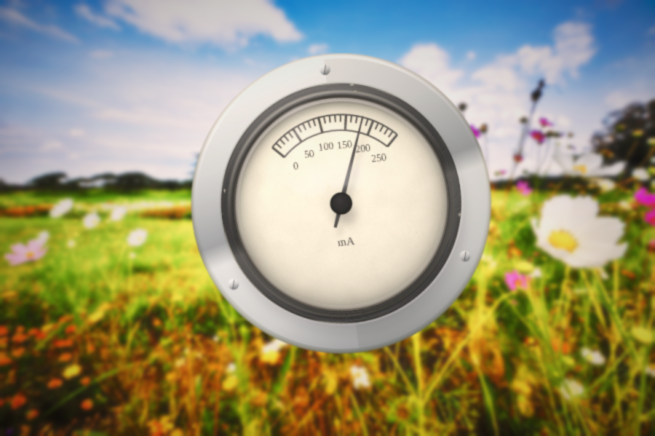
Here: 180 mA
